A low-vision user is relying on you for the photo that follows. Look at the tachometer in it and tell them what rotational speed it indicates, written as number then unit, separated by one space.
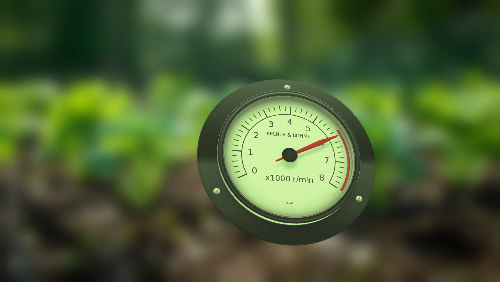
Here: 6000 rpm
